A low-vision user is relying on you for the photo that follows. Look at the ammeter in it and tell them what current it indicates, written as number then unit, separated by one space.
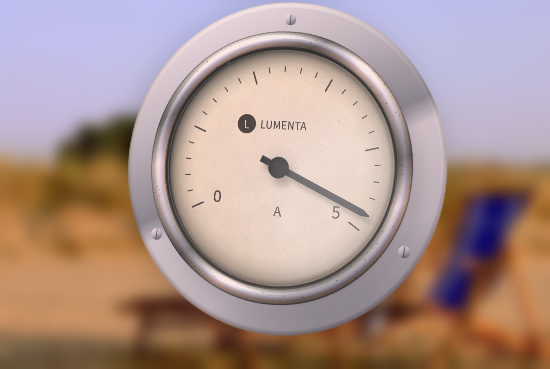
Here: 4.8 A
